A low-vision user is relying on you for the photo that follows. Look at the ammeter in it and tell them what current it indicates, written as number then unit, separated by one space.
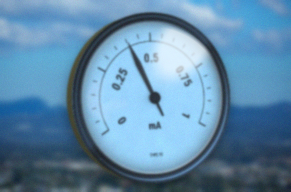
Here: 0.4 mA
